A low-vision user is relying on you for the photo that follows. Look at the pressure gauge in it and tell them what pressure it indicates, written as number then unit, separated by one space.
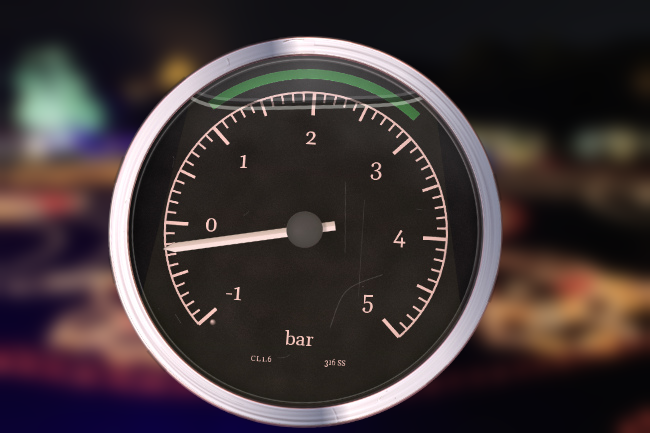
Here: -0.25 bar
